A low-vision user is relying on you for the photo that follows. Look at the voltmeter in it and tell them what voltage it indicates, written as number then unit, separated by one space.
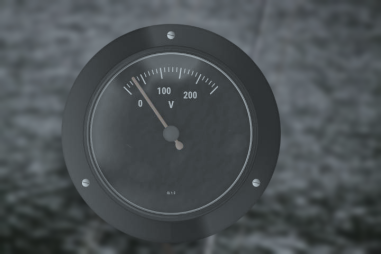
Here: 30 V
